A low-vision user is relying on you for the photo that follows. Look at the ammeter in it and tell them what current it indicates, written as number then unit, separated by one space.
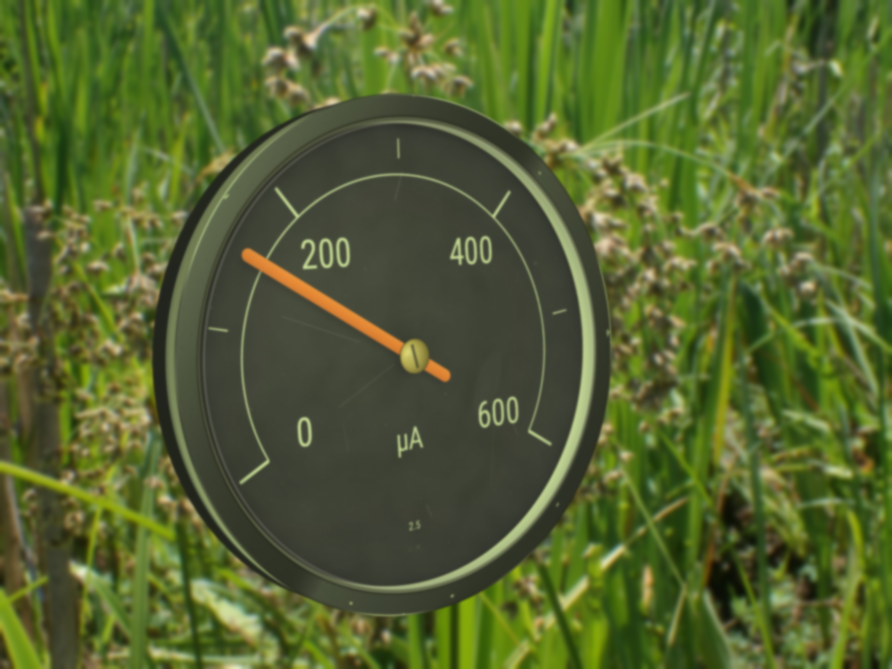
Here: 150 µA
